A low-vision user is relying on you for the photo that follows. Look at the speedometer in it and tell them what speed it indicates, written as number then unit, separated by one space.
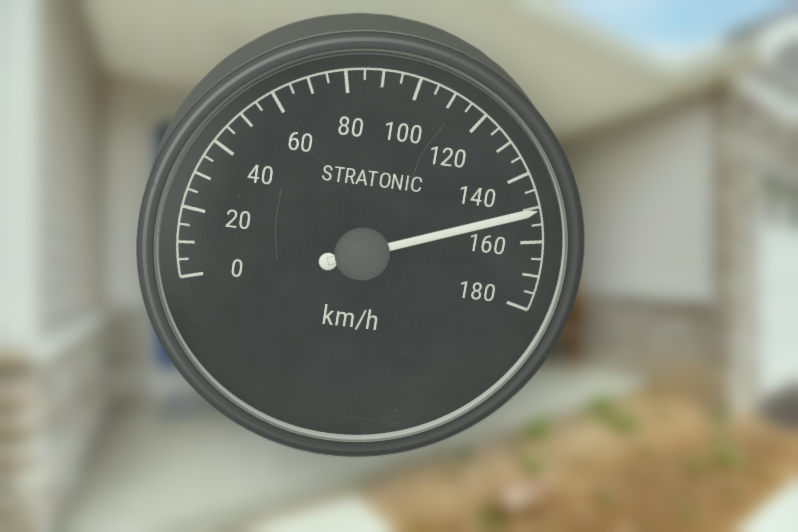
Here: 150 km/h
